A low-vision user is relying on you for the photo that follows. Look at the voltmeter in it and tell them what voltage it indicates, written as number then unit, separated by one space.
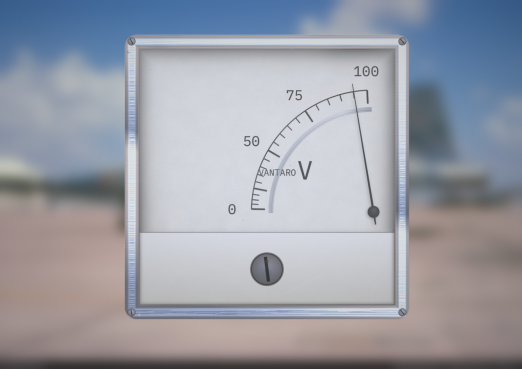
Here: 95 V
